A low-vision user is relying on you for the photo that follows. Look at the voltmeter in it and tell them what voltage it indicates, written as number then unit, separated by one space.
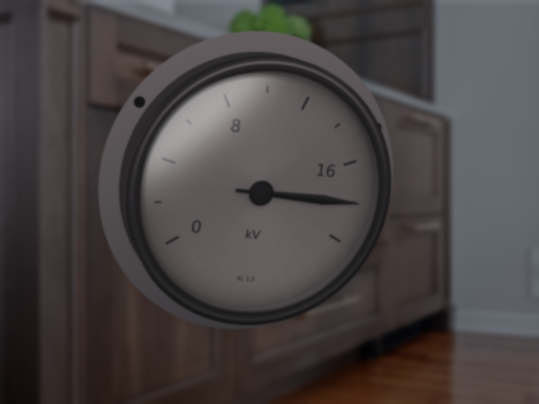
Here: 18 kV
